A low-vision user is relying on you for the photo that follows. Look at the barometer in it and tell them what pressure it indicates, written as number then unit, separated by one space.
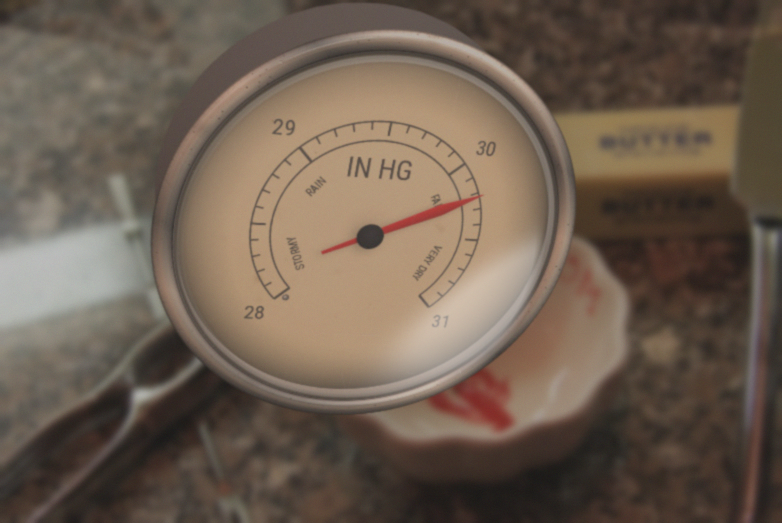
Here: 30.2 inHg
